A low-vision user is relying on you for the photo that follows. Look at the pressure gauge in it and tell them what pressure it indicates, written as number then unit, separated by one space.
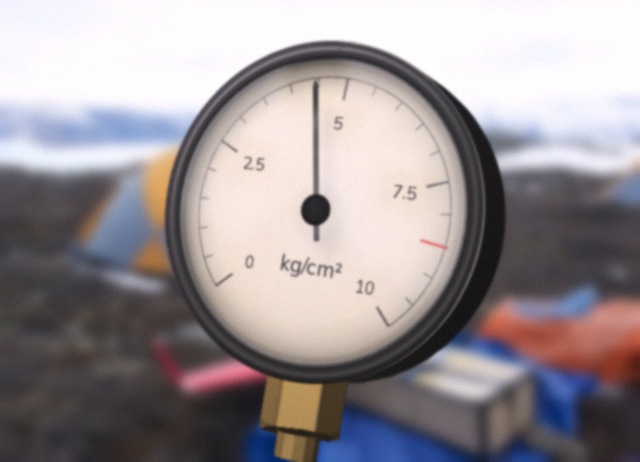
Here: 4.5 kg/cm²
